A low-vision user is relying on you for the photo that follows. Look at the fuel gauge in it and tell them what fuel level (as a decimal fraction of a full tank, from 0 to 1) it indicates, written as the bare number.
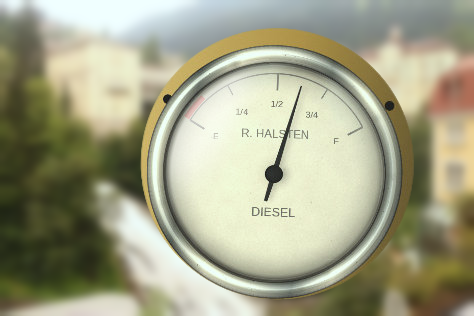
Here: 0.625
